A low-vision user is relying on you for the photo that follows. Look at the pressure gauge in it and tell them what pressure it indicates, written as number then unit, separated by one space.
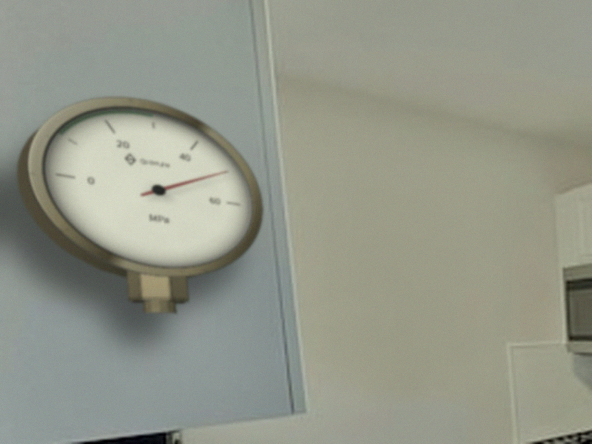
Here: 50 MPa
